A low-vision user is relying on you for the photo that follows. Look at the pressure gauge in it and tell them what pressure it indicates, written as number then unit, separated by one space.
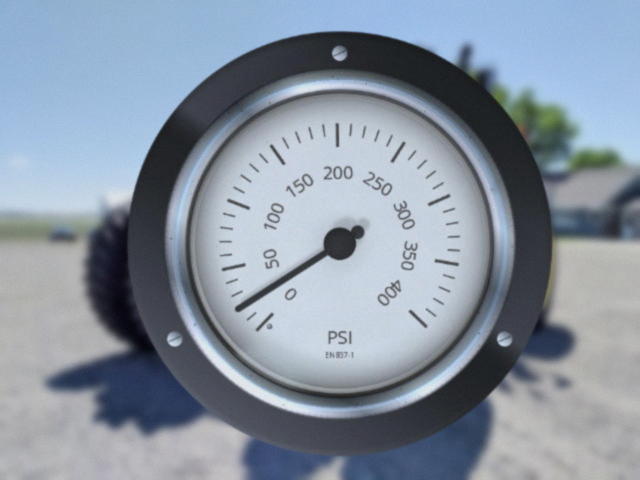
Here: 20 psi
